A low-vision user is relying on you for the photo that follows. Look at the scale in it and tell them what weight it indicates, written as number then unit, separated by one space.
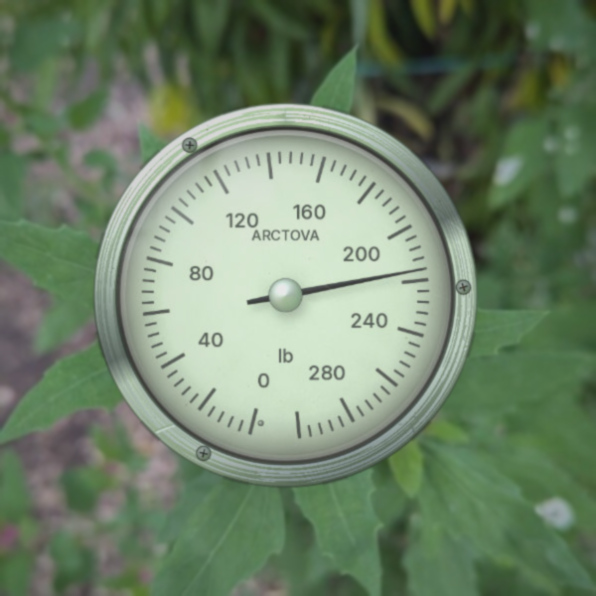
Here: 216 lb
